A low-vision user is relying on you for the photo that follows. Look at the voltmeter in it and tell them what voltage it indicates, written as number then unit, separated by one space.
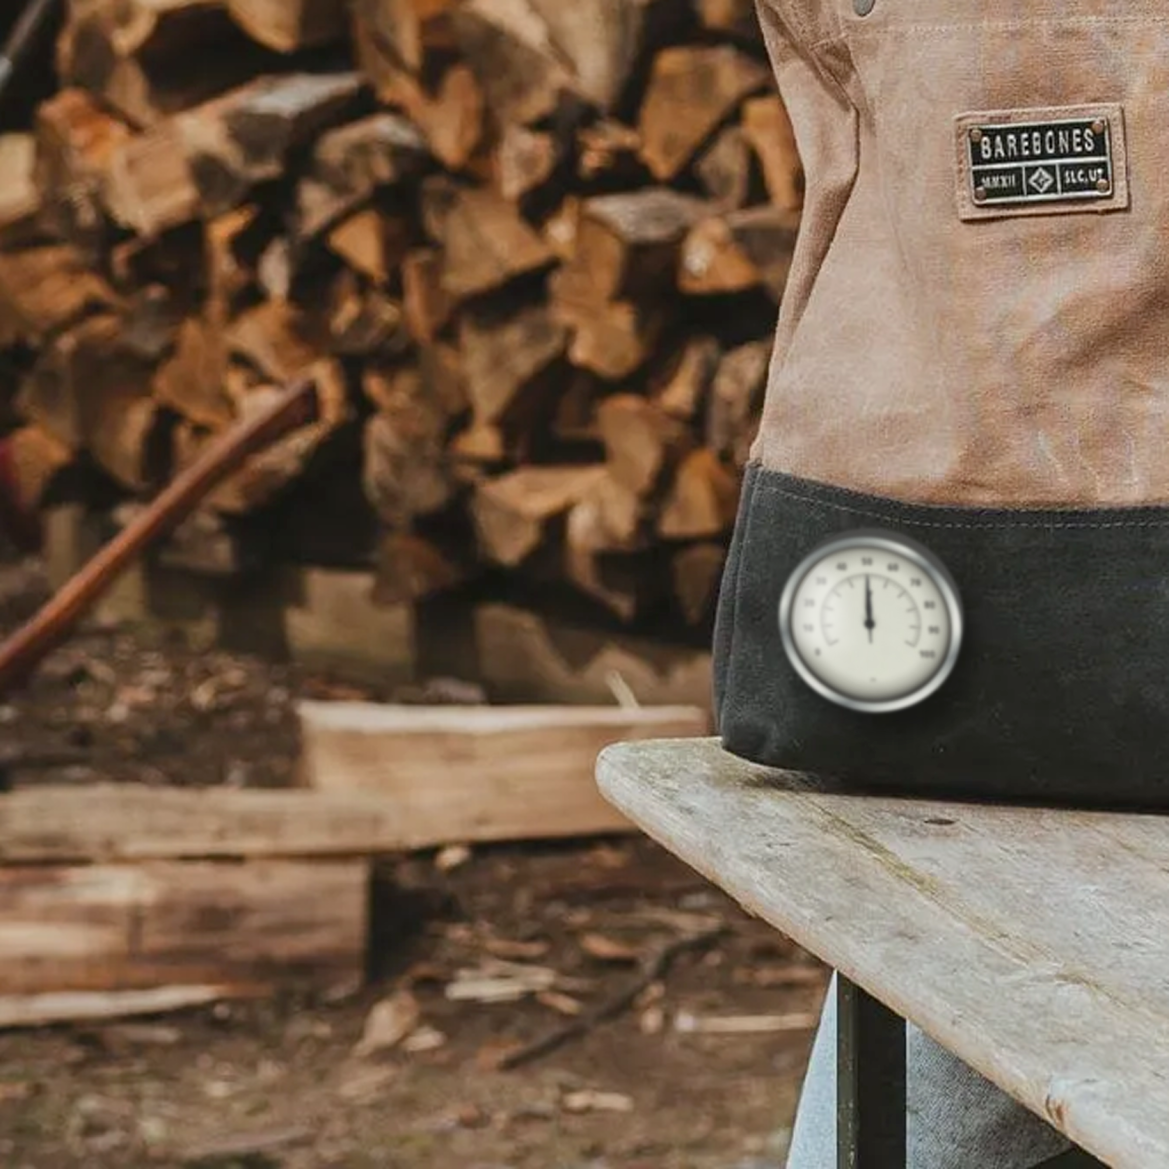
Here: 50 V
